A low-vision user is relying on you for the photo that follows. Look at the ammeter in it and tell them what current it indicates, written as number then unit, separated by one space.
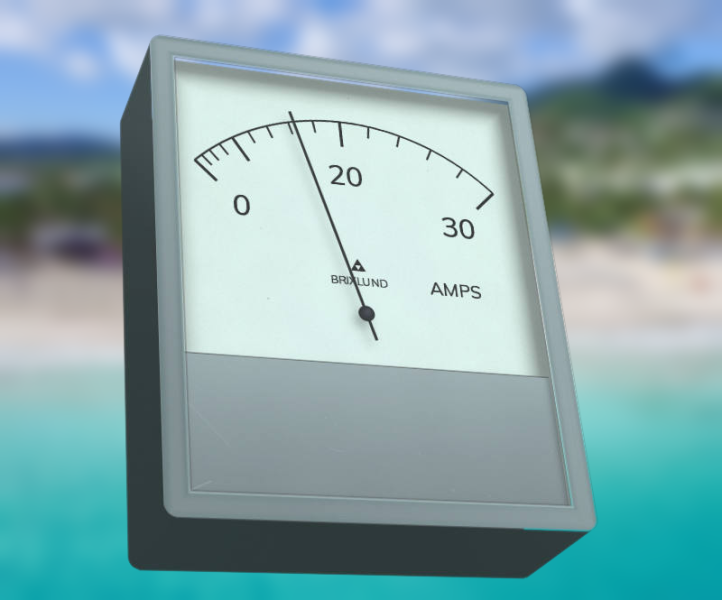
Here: 16 A
